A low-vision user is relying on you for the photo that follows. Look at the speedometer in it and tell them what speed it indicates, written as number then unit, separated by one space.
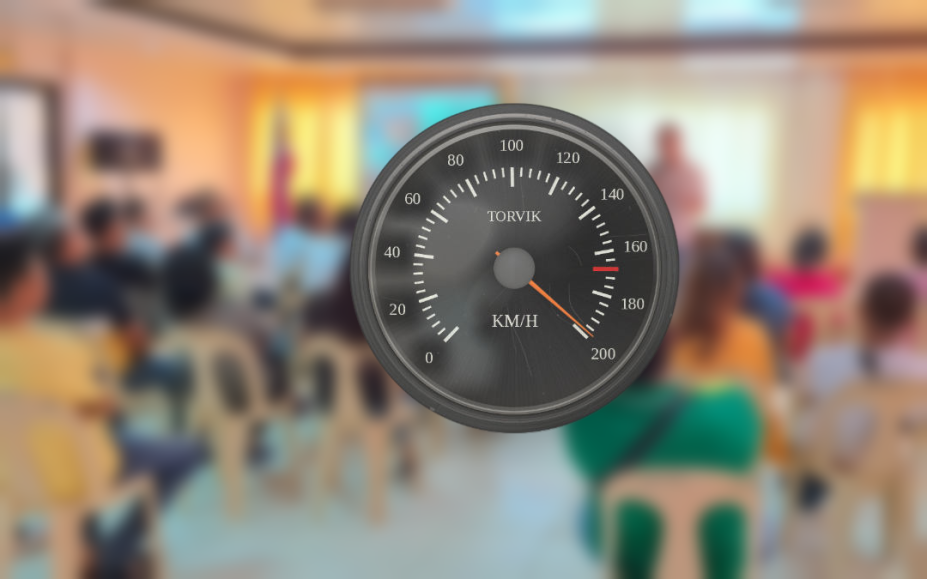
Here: 198 km/h
